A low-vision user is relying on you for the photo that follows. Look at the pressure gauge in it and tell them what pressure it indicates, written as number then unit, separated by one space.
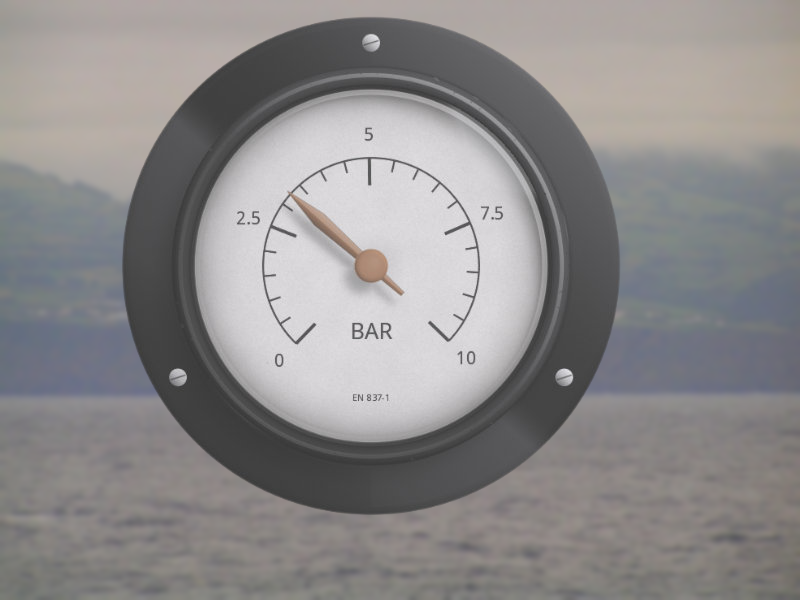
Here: 3.25 bar
